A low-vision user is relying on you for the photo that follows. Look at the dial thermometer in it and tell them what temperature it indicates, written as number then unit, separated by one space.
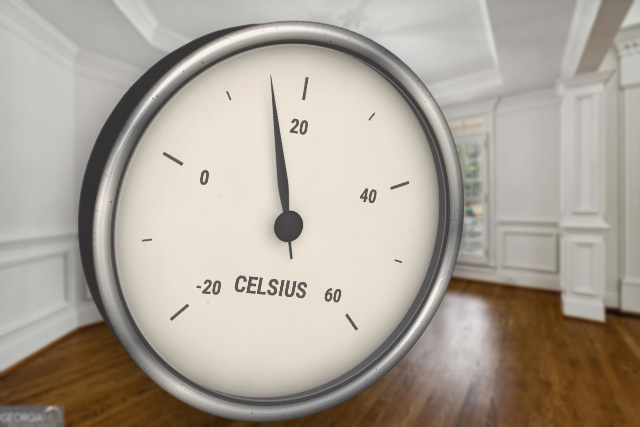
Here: 15 °C
